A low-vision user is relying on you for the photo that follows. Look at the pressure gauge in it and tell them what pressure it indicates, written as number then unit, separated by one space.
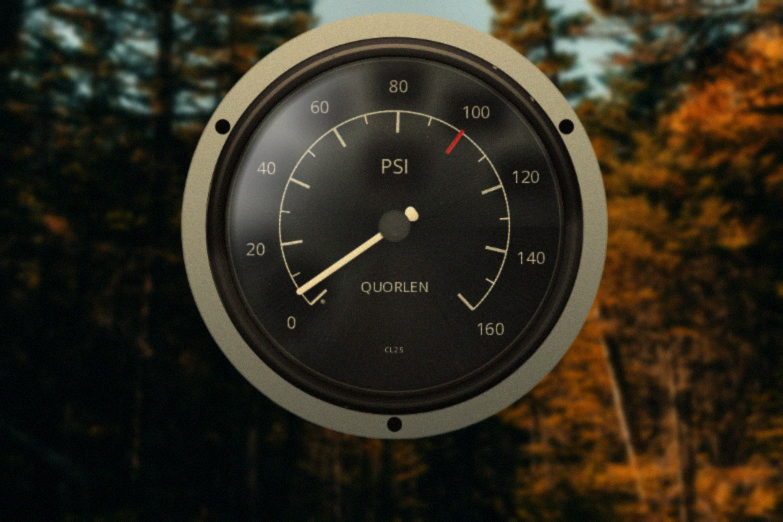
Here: 5 psi
